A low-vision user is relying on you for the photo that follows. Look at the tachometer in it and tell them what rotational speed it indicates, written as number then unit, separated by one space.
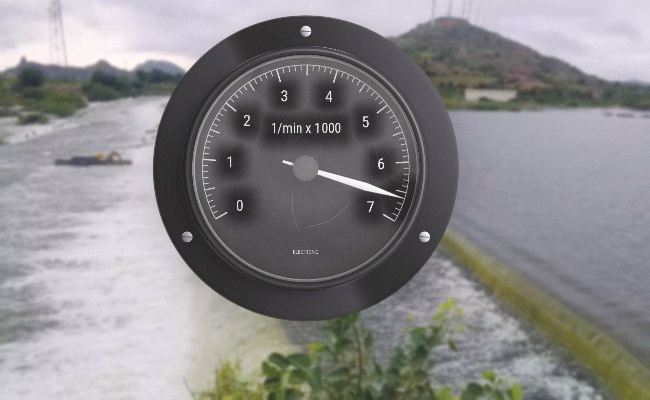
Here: 6600 rpm
